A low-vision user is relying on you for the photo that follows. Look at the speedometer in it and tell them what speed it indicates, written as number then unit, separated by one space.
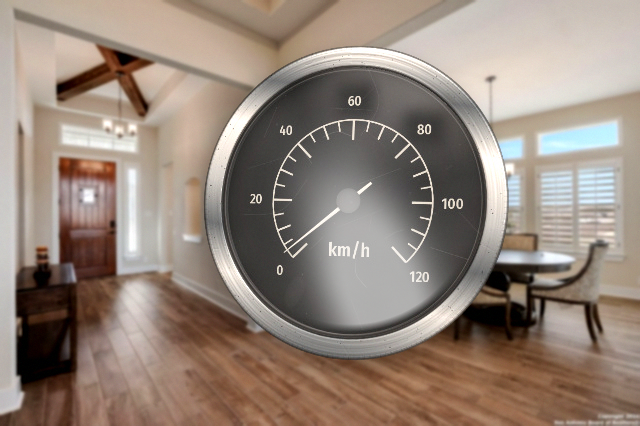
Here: 2.5 km/h
